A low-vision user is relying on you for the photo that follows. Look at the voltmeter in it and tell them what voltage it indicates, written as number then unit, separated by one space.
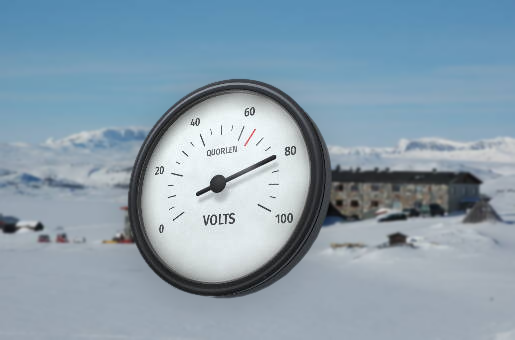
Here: 80 V
